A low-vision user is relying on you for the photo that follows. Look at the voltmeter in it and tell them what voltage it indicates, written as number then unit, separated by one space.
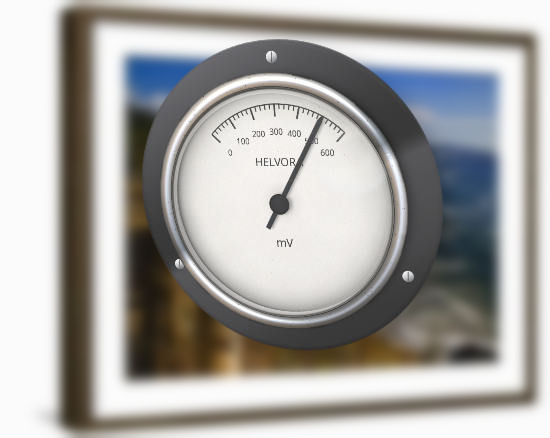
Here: 500 mV
